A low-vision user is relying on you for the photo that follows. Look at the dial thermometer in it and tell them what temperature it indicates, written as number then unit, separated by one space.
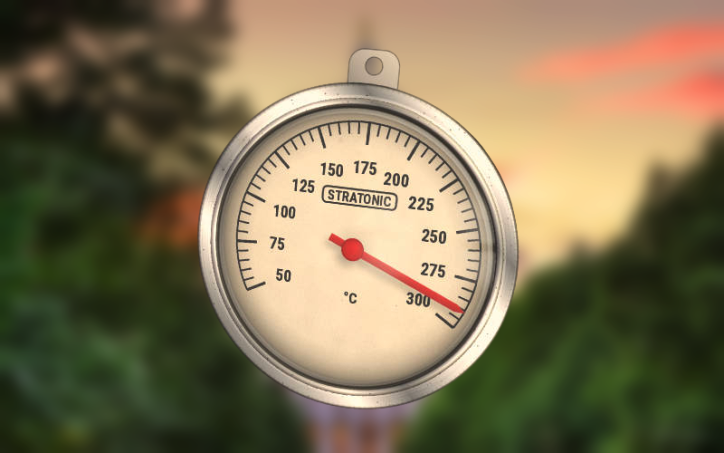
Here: 290 °C
